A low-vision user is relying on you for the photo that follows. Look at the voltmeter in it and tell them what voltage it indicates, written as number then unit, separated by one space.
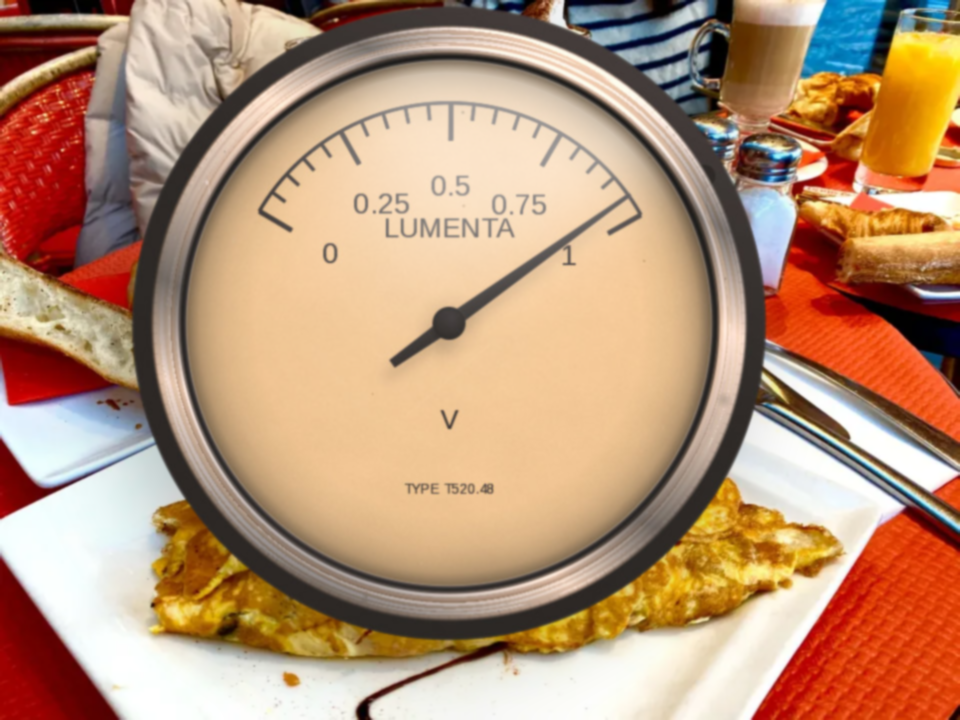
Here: 0.95 V
